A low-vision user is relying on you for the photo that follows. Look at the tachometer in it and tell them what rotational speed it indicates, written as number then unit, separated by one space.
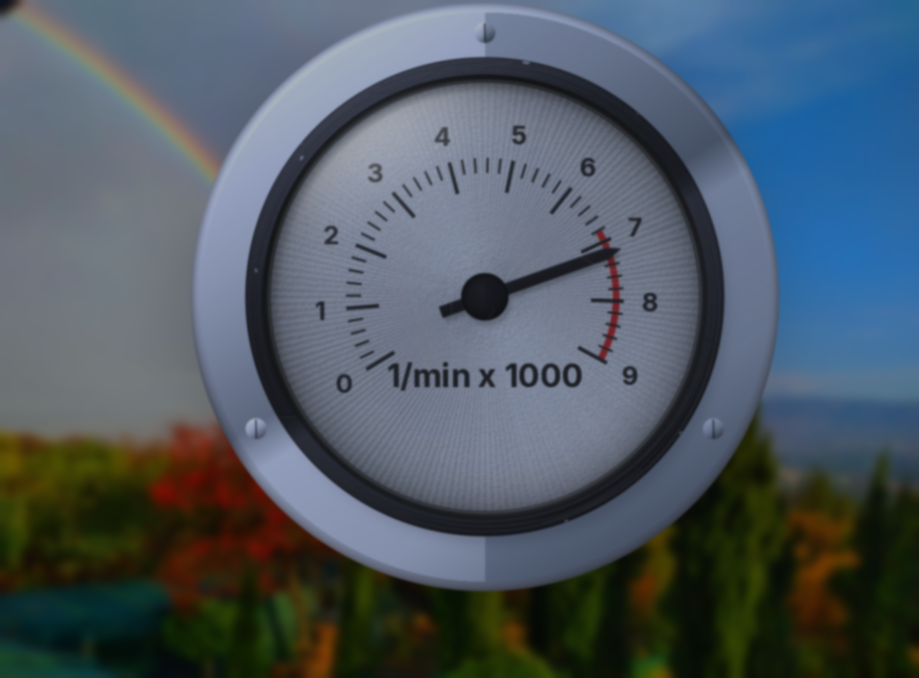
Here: 7200 rpm
